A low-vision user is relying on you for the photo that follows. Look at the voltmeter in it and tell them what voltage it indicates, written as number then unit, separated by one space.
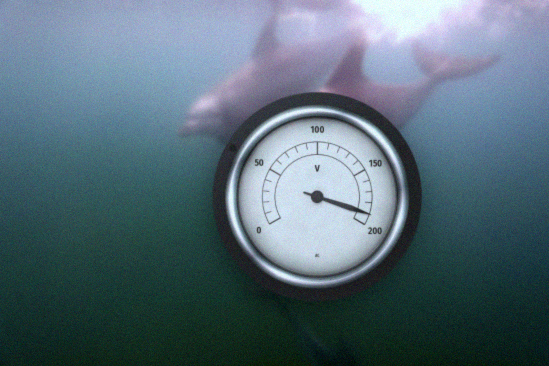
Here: 190 V
